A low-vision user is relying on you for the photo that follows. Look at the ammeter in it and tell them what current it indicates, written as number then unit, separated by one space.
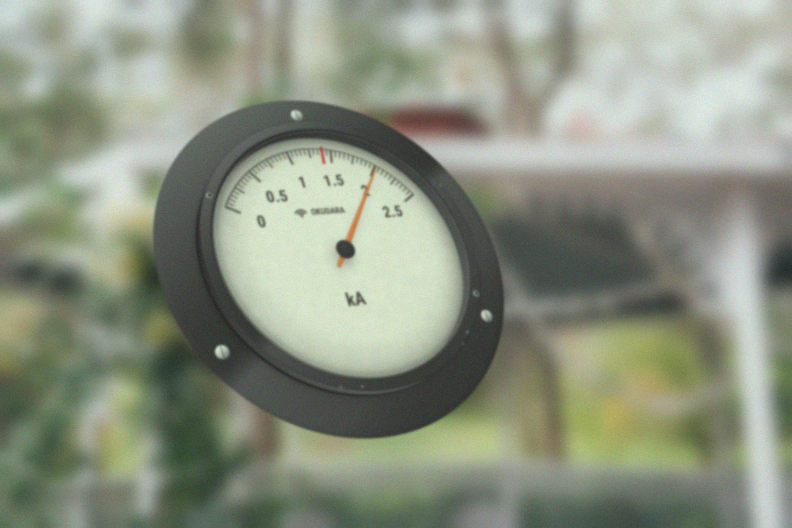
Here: 2 kA
